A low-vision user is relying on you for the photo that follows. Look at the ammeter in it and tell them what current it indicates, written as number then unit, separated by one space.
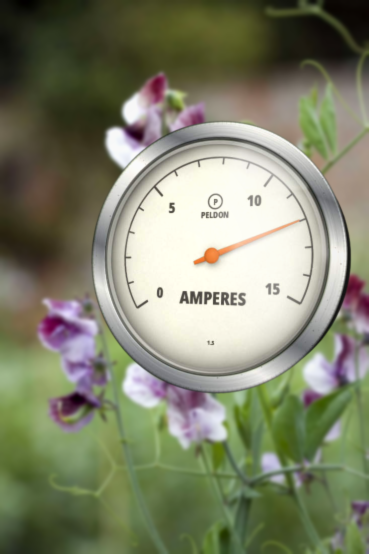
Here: 12 A
